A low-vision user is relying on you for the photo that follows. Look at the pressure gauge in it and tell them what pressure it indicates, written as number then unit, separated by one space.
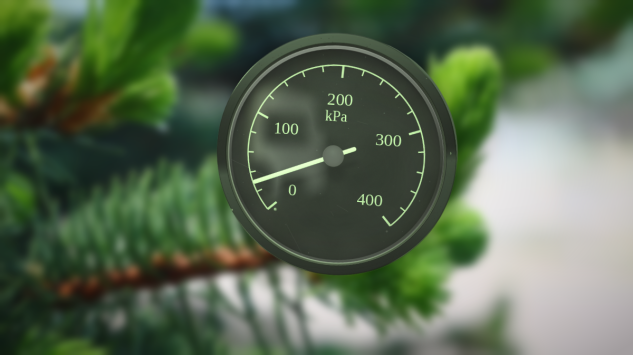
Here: 30 kPa
